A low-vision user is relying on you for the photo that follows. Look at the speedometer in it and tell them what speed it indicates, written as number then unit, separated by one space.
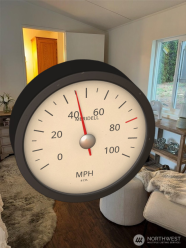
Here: 45 mph
